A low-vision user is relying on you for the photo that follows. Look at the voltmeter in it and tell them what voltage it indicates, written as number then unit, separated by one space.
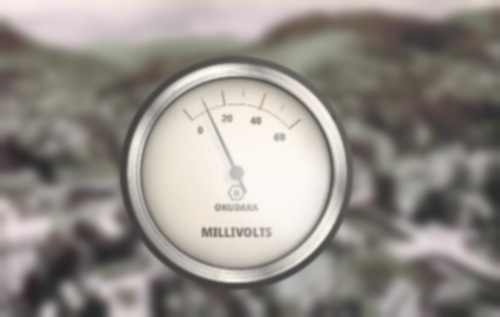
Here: 10 mV
